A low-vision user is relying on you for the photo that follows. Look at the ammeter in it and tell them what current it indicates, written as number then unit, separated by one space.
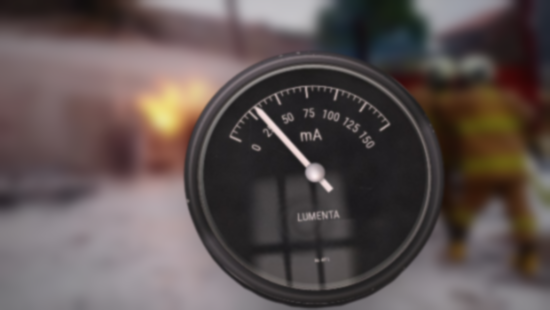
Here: 30 mA
